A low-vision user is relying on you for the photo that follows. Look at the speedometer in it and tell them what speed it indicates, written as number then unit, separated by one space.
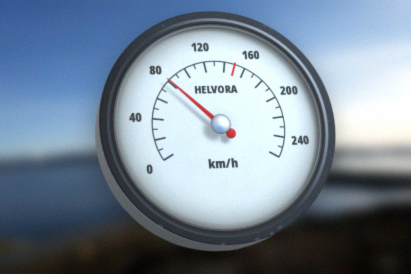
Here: 80 km/h
